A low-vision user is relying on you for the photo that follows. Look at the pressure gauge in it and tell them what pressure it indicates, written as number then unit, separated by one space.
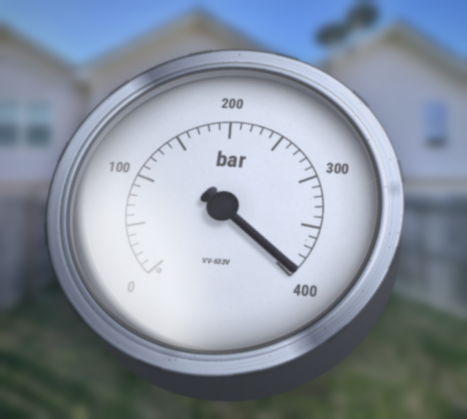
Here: 395 bar
